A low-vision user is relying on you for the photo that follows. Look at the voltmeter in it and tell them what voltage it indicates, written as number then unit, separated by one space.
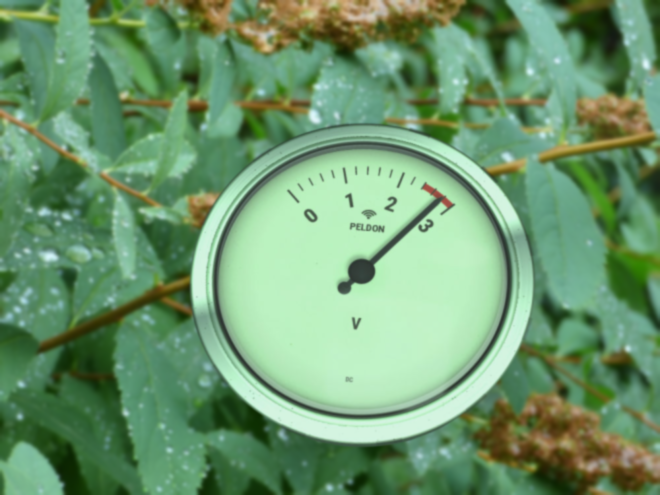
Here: 2.8 V
